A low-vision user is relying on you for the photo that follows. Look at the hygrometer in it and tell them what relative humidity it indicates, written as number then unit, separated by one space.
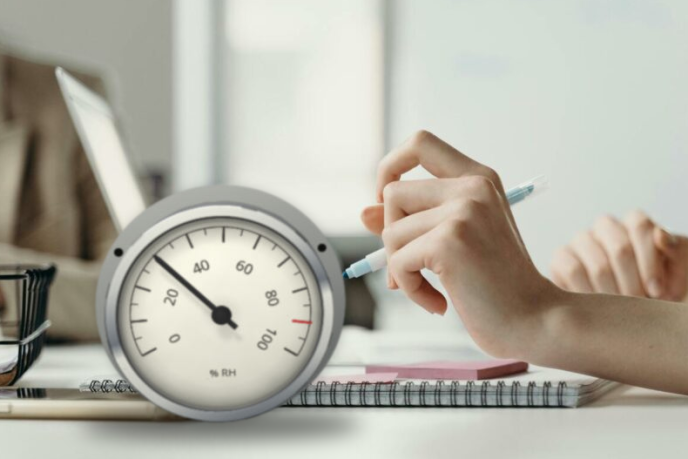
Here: 30 %
